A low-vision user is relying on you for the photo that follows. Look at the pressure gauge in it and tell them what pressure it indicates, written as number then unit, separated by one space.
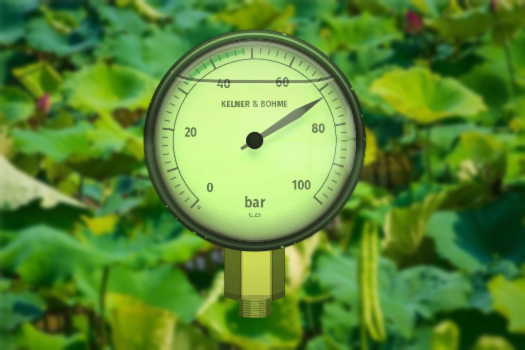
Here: 72 bar
